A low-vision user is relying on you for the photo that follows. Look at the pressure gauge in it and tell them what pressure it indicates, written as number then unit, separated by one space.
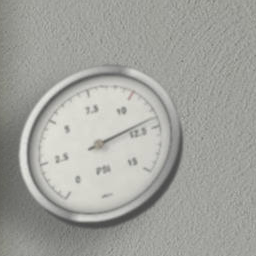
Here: 12 psi
